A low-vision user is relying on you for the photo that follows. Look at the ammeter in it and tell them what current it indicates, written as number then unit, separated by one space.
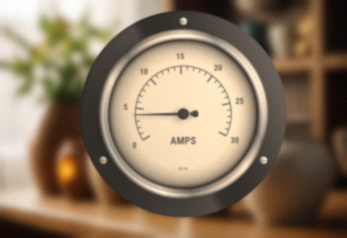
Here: 4 A
